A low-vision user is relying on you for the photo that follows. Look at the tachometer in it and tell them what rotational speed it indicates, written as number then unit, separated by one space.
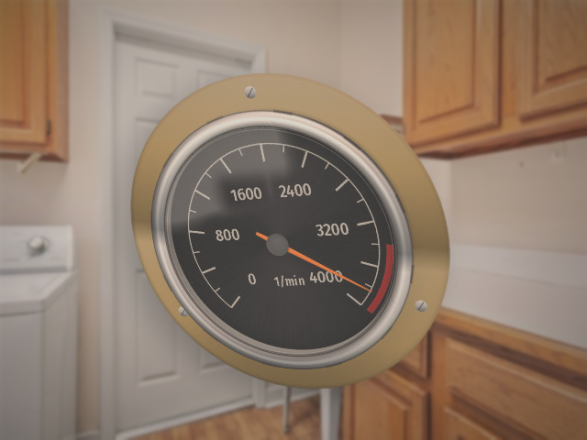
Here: 3800 rpm
